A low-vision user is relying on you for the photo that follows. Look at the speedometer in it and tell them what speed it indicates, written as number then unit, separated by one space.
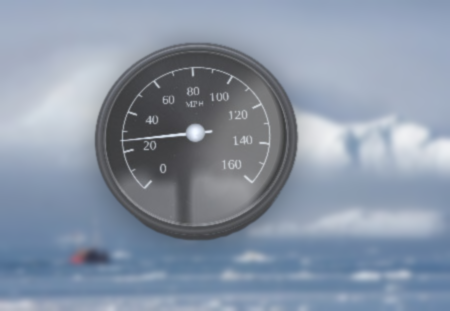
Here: 25 mph
